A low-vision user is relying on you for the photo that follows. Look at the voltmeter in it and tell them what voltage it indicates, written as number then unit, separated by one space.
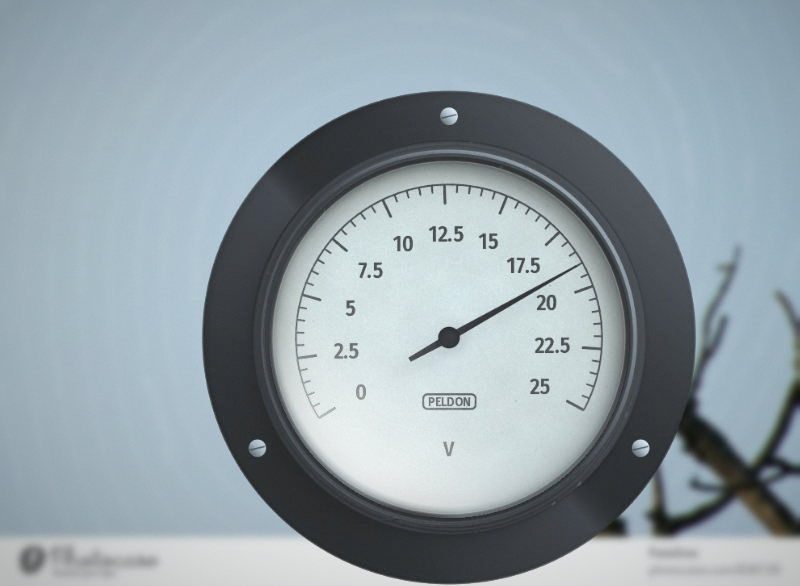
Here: 19 V
